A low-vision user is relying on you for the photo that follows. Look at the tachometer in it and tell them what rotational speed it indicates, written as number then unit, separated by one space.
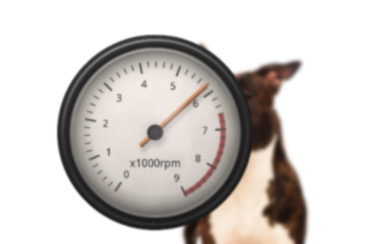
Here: 5800 rpm
